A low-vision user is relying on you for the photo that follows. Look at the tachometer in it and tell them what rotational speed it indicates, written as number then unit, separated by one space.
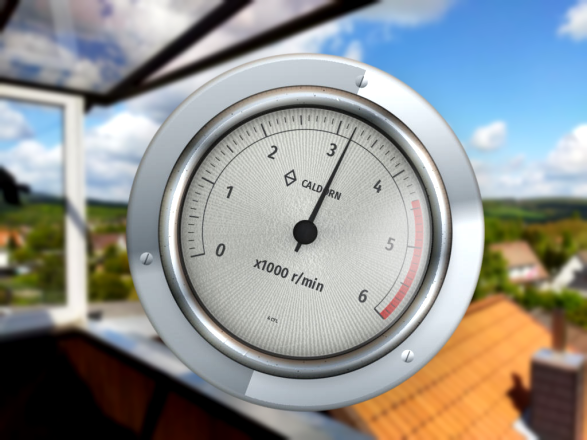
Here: 3200 rpm
